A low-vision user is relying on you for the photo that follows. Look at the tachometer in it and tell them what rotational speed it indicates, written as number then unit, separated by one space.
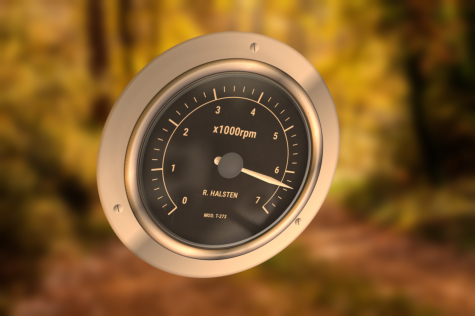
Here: 6300 rpm
